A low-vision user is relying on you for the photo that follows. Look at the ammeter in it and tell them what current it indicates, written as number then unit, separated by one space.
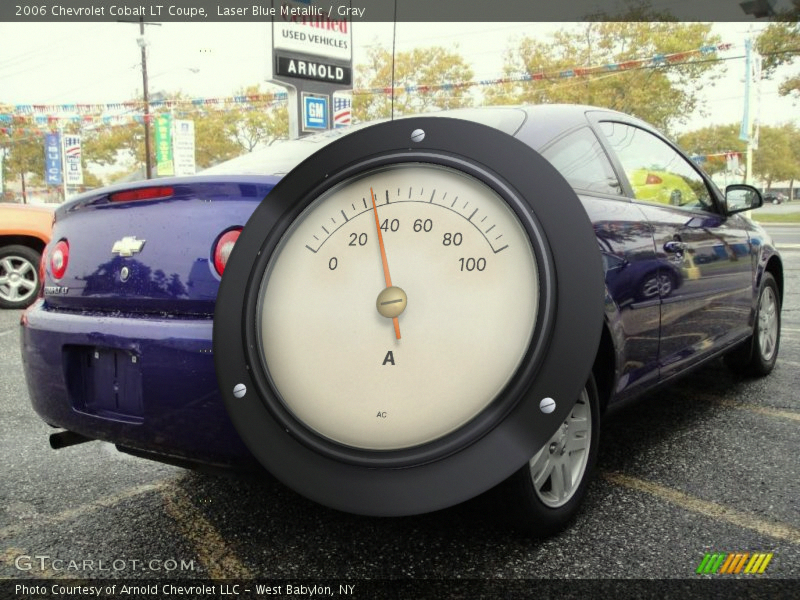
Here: 35 A
